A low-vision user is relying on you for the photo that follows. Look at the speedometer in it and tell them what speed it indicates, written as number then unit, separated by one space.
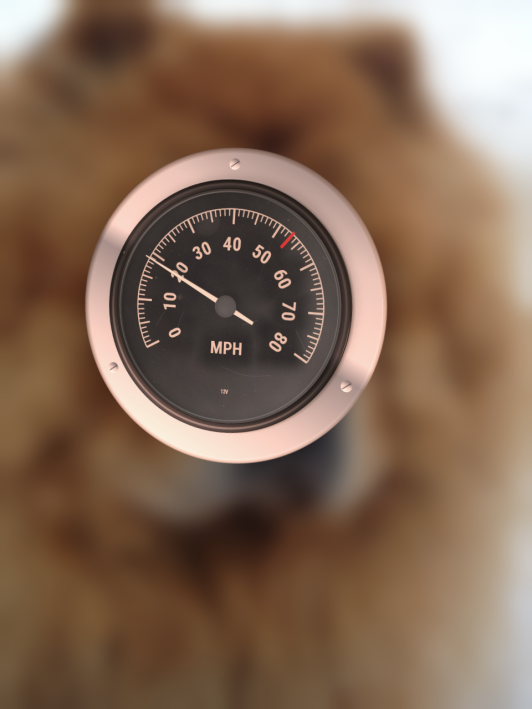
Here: 19 mph
